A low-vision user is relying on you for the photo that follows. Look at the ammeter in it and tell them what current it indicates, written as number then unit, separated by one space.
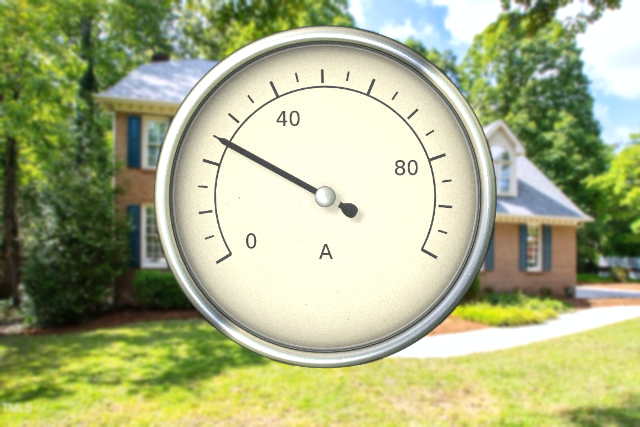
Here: 25 A
